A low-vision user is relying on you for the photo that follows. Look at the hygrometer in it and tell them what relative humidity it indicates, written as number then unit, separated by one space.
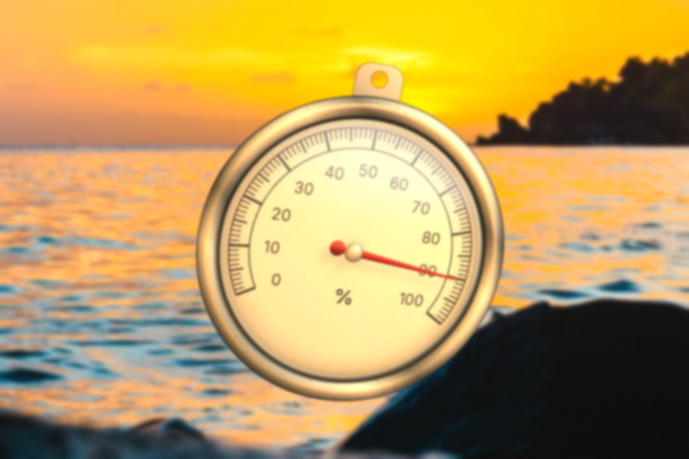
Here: 90 %
